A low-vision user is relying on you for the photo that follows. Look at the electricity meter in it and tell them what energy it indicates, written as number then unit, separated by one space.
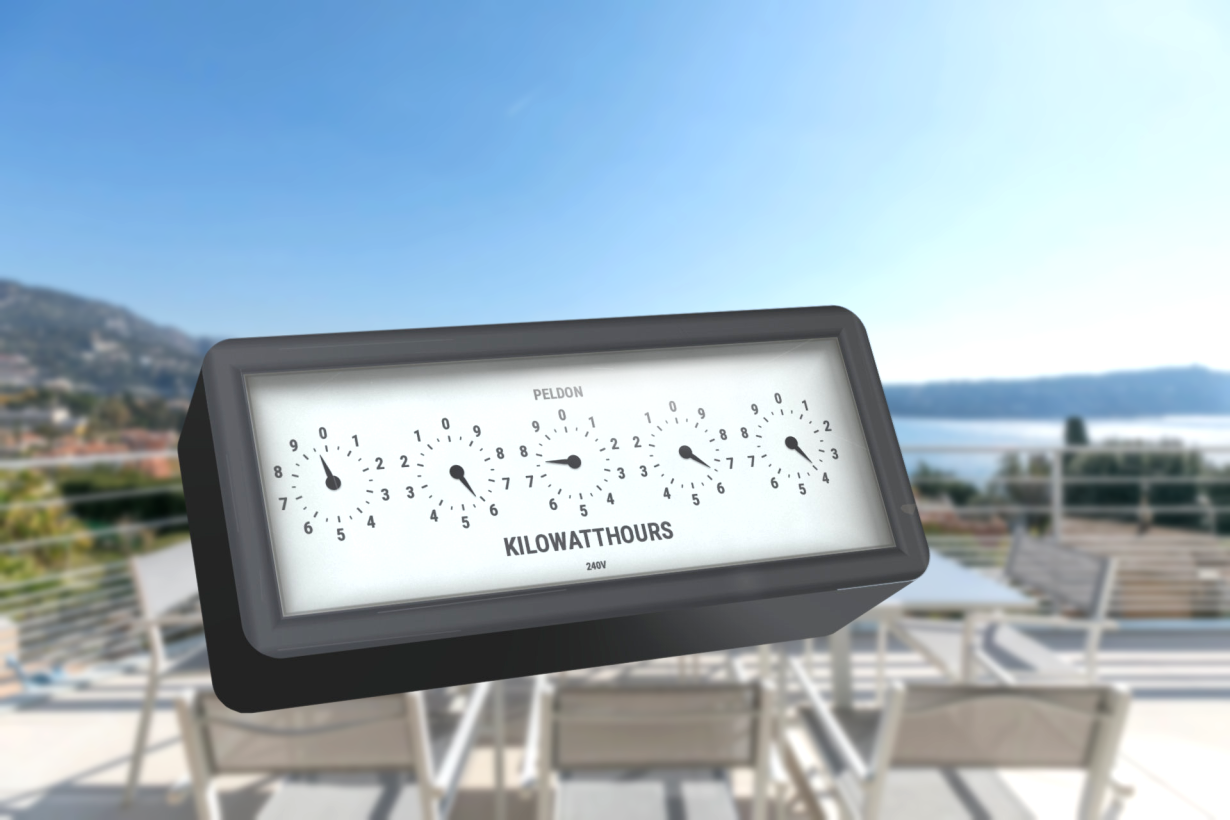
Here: 95764 kWh
